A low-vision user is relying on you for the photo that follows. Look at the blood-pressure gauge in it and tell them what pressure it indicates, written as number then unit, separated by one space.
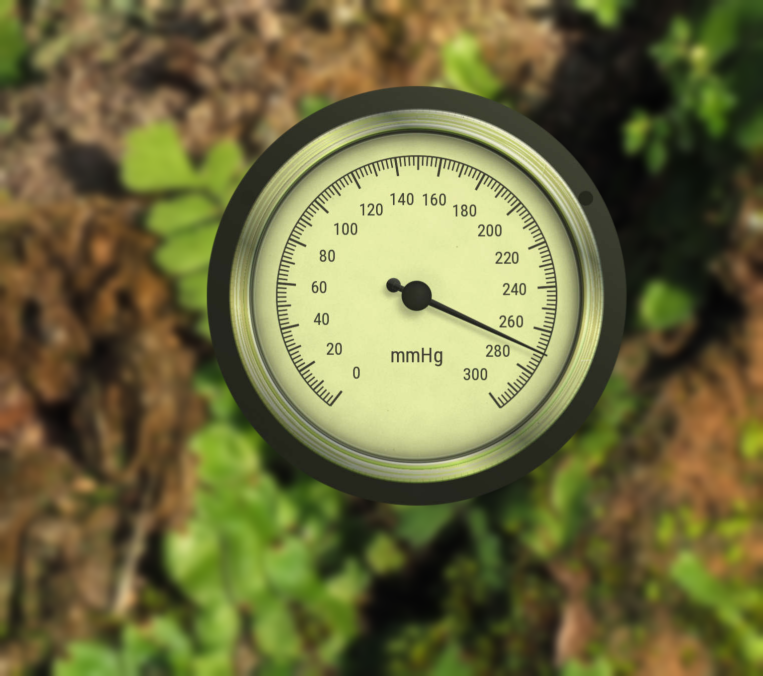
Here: 270 mmHg
